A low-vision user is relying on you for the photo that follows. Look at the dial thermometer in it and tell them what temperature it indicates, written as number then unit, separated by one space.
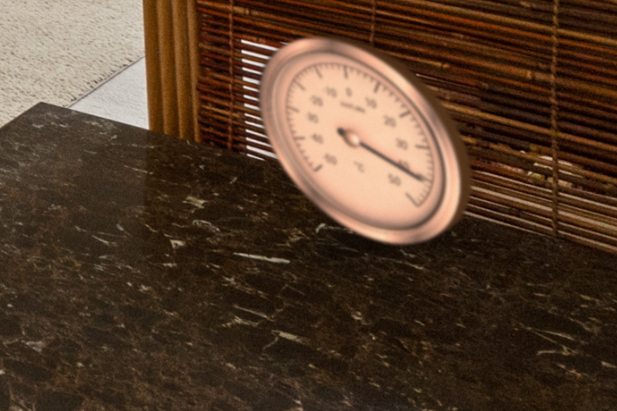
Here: 40 °C
